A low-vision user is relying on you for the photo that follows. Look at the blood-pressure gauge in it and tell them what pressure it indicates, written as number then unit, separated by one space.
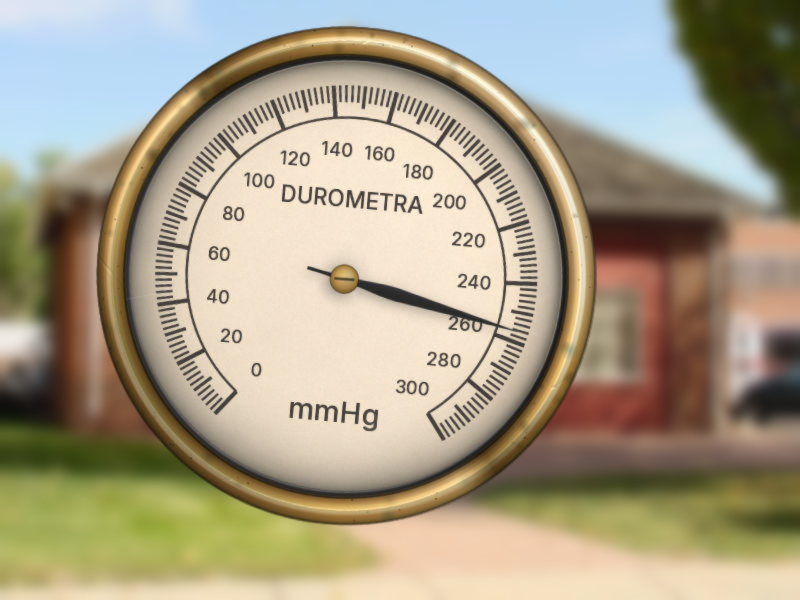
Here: 256 mmHg
